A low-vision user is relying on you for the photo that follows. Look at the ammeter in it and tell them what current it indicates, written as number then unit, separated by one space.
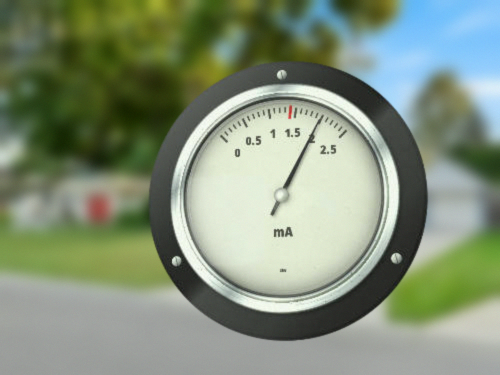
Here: 2 mA
